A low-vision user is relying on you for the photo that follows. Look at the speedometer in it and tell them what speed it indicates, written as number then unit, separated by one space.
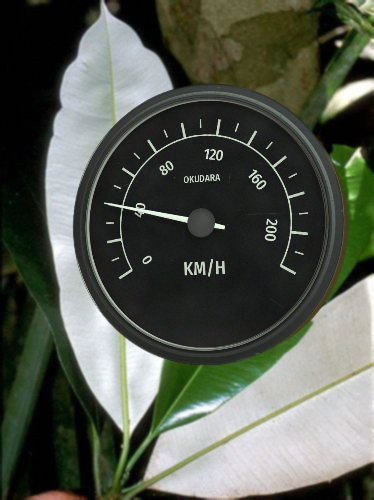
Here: 40 km/h
